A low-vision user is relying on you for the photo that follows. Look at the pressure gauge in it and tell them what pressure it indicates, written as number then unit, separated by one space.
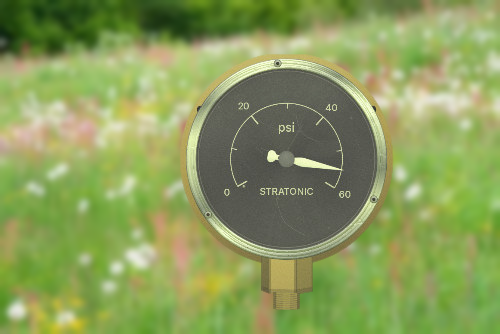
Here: 55 psi
